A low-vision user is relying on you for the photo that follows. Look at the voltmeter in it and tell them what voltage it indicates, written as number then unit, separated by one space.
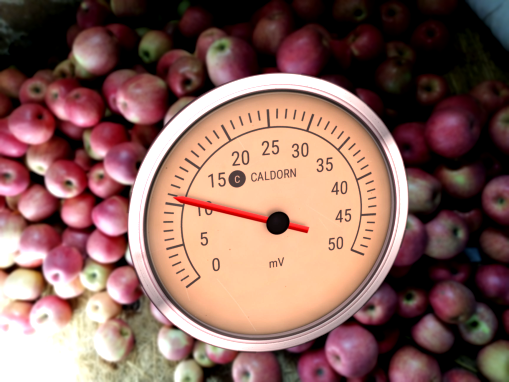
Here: 11 mV
